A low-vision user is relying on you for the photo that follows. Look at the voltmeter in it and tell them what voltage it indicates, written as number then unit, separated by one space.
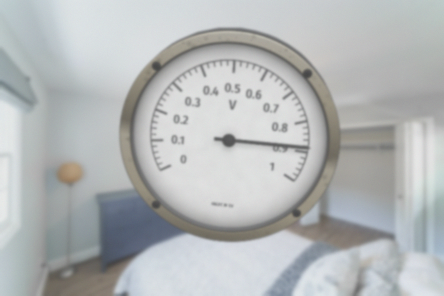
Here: 0.88 V
